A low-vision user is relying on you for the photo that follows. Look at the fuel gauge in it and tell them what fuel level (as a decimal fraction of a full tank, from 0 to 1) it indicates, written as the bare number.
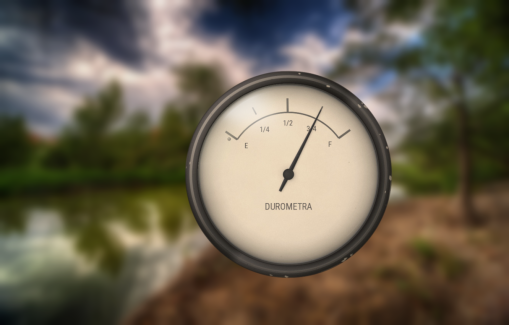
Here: 0.75
